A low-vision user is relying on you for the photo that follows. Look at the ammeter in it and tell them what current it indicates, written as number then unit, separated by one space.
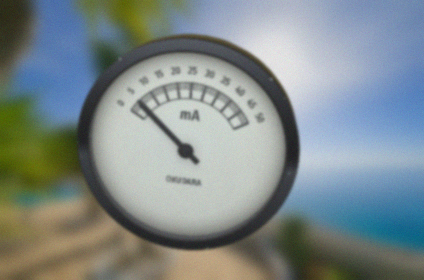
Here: 5 mA
